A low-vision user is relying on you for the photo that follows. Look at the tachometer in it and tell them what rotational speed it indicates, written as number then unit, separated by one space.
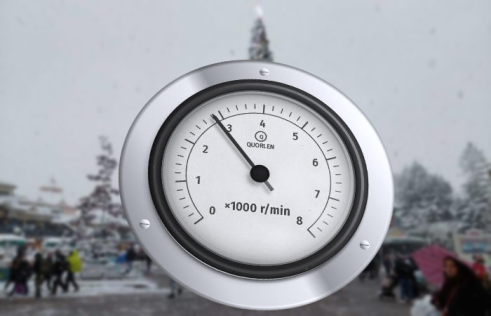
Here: 2800 rpm
